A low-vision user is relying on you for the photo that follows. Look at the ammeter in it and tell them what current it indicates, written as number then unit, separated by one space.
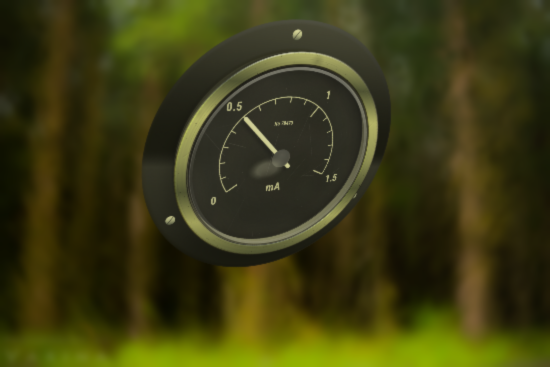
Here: 0.5 mA
